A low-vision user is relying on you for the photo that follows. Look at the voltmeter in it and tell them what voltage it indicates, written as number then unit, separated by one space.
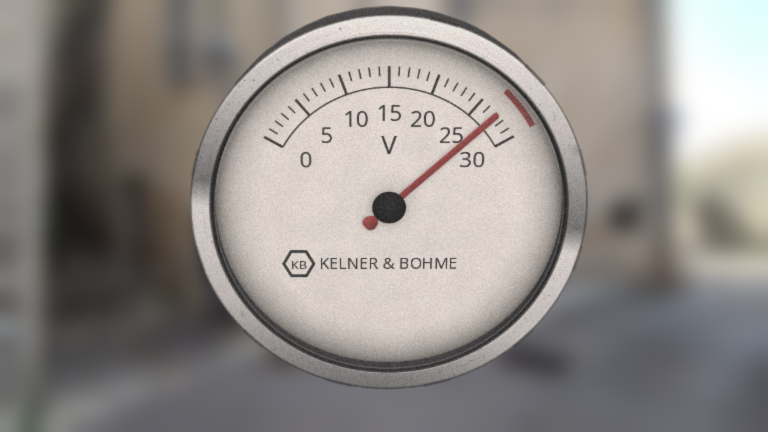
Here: 27 V
